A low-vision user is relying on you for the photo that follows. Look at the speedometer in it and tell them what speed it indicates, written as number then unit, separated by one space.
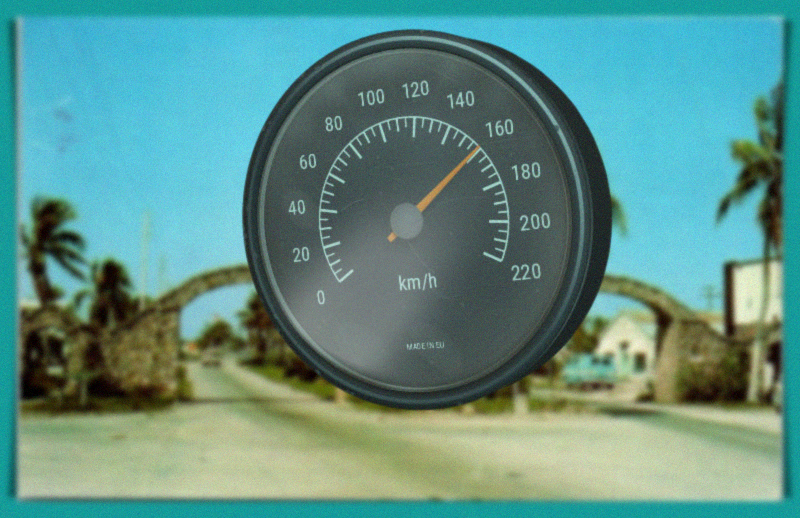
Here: 160 km/h
